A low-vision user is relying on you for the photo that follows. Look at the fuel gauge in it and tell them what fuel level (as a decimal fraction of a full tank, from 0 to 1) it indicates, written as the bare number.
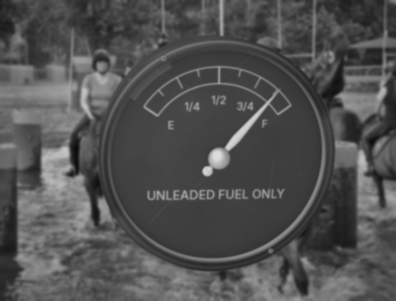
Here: 0.875
